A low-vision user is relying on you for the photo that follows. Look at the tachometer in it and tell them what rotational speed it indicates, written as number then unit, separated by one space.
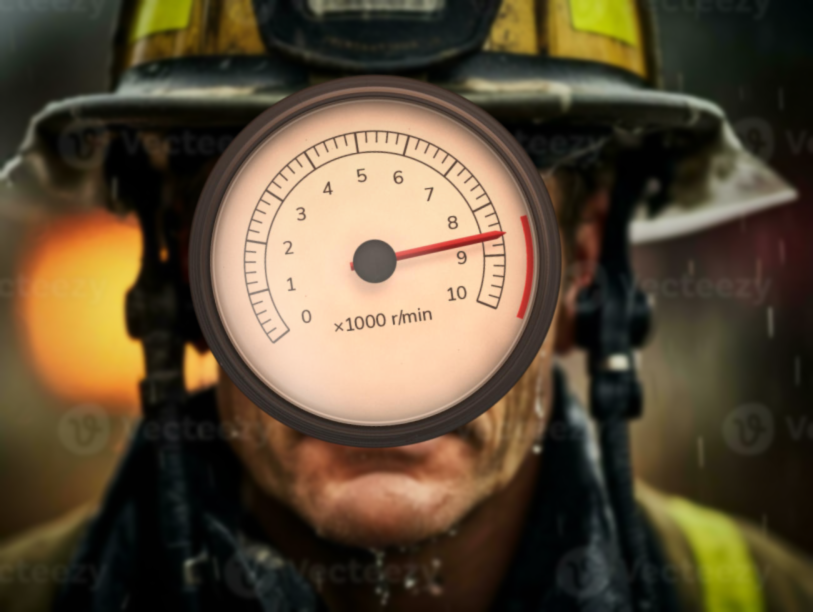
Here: 8600 rpm
